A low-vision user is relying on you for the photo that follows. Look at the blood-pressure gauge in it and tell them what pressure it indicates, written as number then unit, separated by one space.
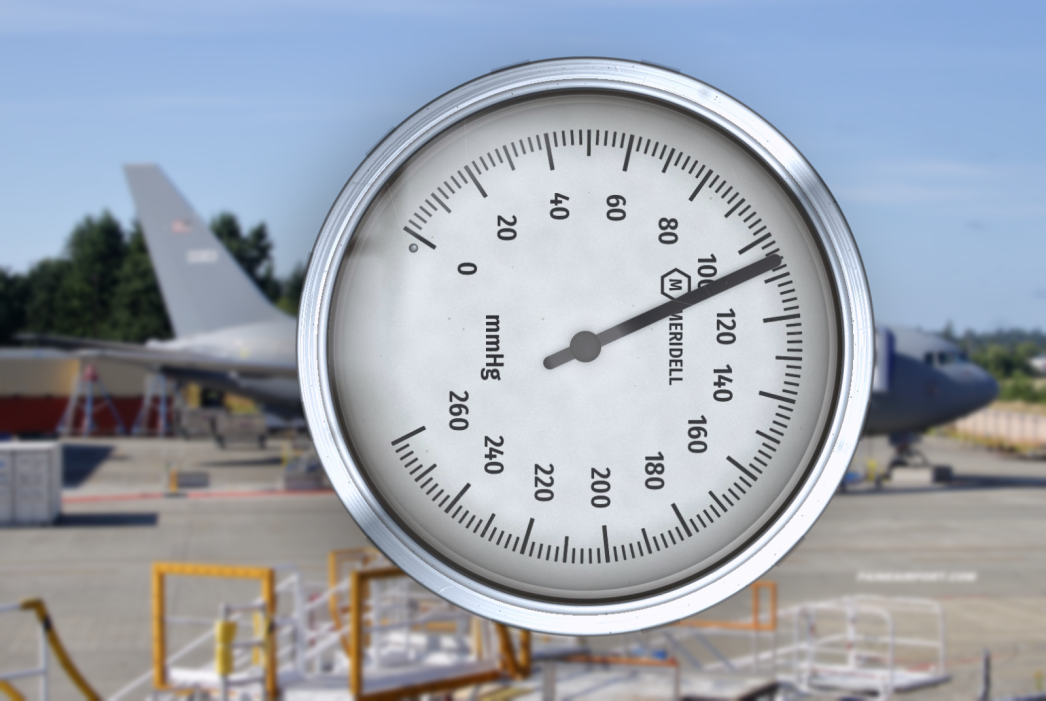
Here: 106 mmHg
